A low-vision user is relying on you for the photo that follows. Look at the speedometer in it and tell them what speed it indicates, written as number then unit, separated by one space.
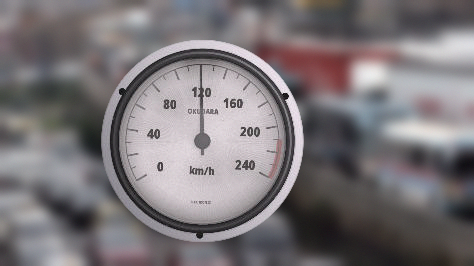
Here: 120 km/h
